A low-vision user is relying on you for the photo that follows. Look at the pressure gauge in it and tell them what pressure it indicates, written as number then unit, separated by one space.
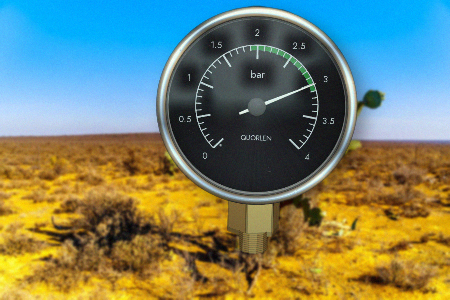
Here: 3 bar
